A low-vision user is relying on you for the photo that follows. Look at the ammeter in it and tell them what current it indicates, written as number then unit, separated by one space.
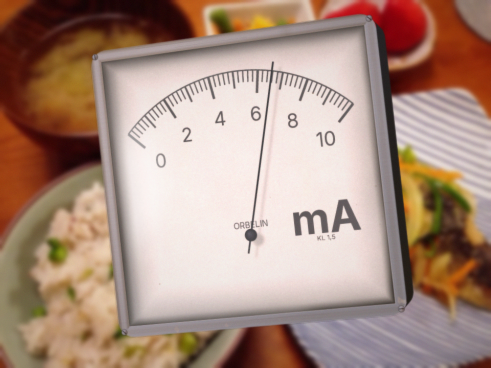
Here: 6.6 mA
